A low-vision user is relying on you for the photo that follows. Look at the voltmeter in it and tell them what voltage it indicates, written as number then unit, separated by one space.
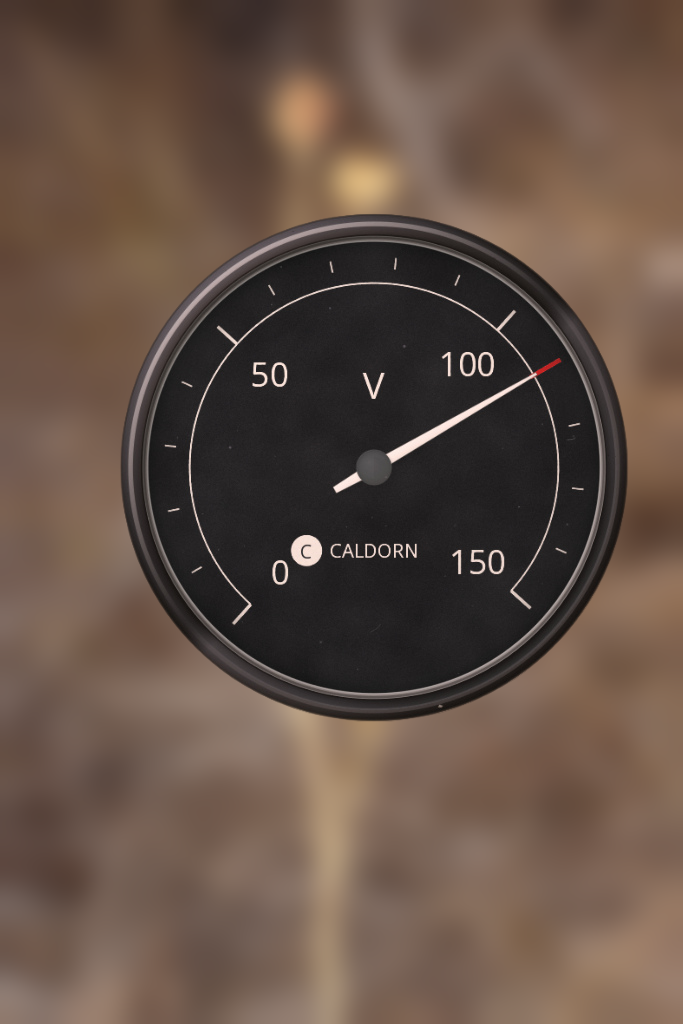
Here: 110 V
